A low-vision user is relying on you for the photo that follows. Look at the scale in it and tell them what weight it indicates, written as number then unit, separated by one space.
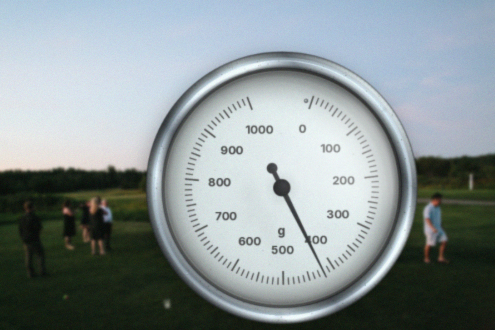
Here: 420 g
